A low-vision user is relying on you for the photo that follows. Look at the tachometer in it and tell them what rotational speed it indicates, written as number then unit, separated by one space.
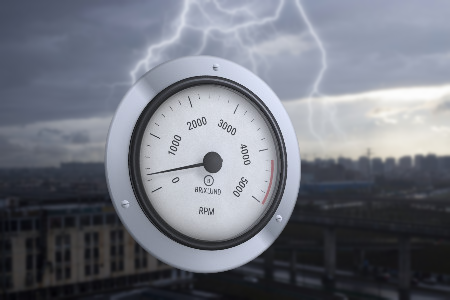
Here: 300 rpm
